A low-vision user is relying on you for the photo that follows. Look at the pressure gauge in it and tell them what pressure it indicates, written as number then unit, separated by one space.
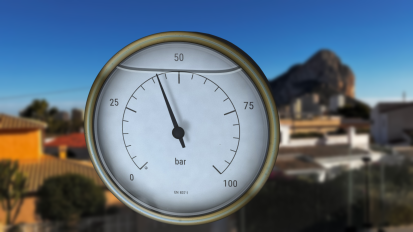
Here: 42.5 bar
